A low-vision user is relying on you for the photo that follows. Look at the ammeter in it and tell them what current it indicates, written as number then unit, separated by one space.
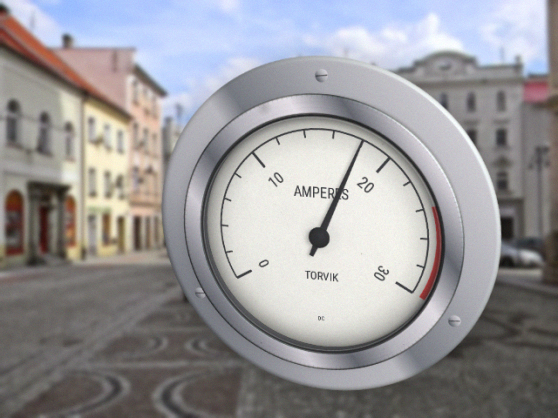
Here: 18 A
